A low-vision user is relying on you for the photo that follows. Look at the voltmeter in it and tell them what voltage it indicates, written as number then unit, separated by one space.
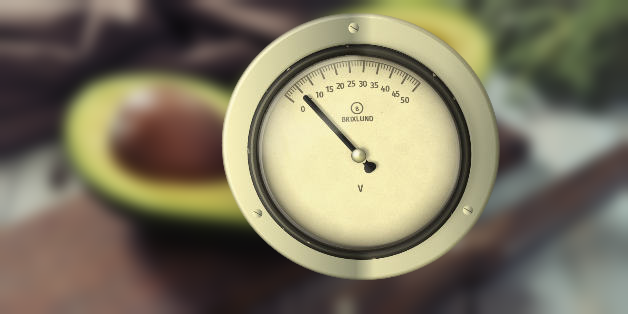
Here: 5 V
